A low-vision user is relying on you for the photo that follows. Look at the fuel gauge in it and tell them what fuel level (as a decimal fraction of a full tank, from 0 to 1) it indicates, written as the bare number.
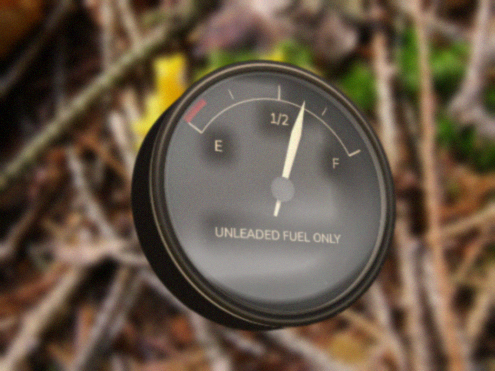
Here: 0.625
